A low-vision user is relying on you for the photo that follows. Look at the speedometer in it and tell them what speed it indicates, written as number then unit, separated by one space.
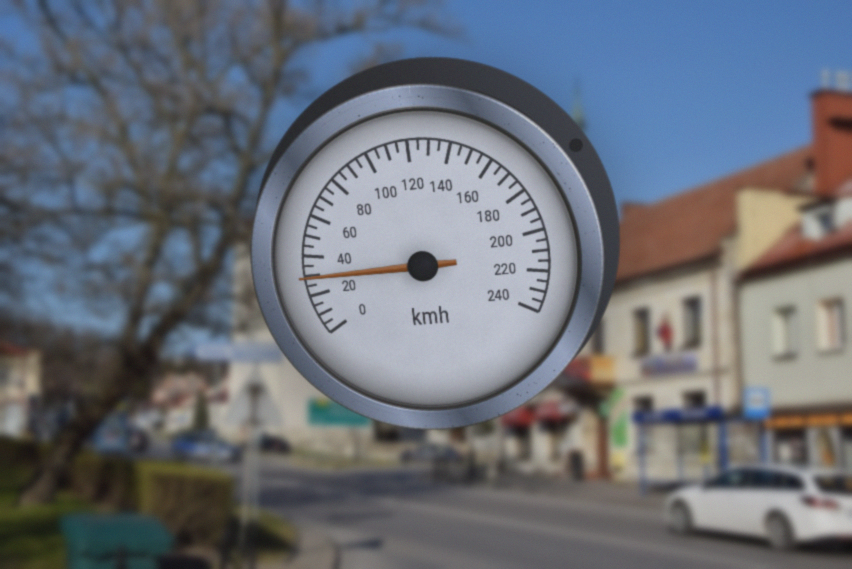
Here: 30 km/h
